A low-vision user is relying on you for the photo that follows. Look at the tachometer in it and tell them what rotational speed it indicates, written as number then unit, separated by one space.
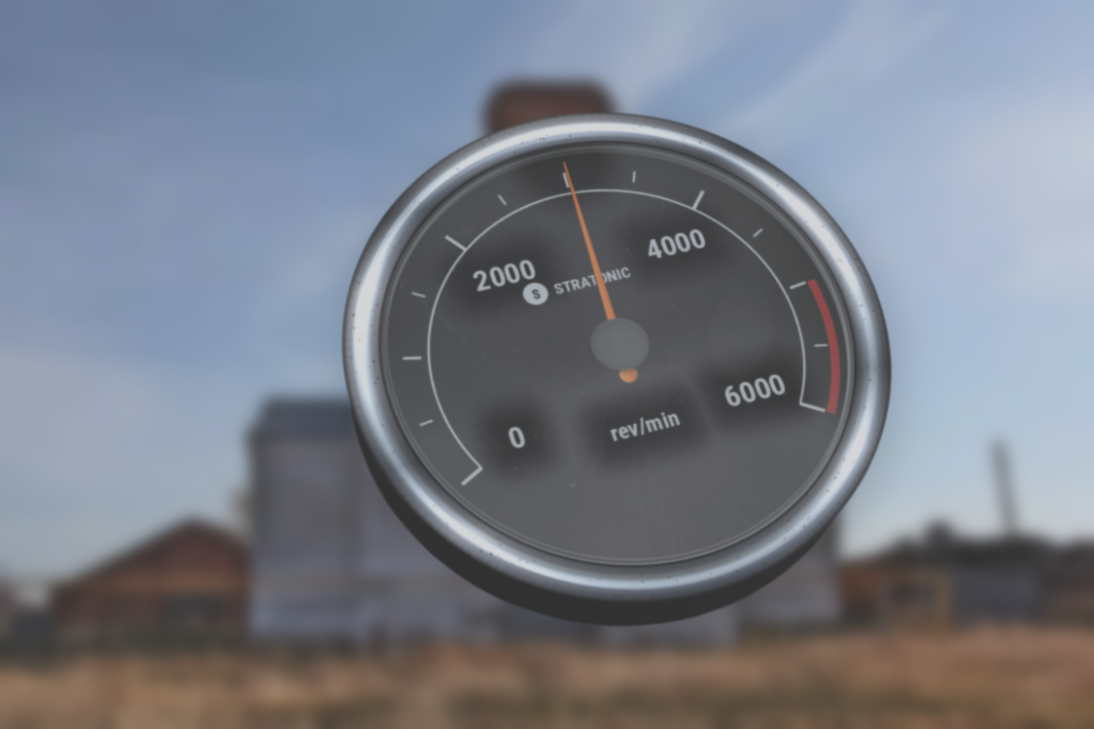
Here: 3000 rpm
